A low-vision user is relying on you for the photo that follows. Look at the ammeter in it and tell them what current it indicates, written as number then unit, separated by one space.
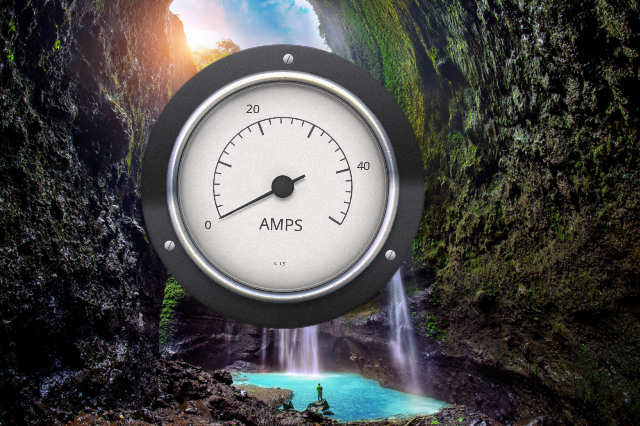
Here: 0 A
